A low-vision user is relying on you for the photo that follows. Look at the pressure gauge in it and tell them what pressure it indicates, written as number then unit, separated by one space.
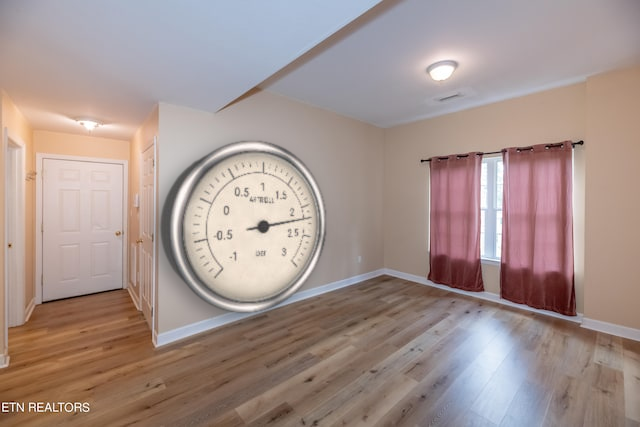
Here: 2.2 bar
